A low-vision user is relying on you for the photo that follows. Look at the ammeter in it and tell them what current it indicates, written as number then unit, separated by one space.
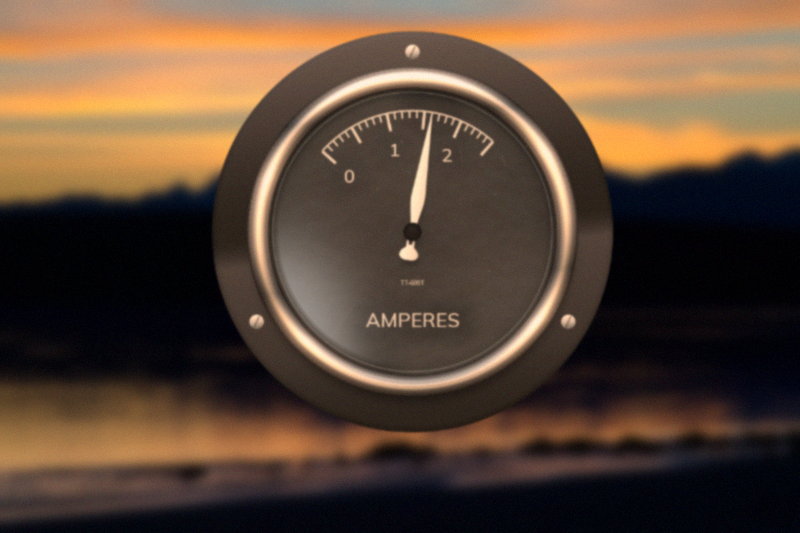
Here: 1.6 A
